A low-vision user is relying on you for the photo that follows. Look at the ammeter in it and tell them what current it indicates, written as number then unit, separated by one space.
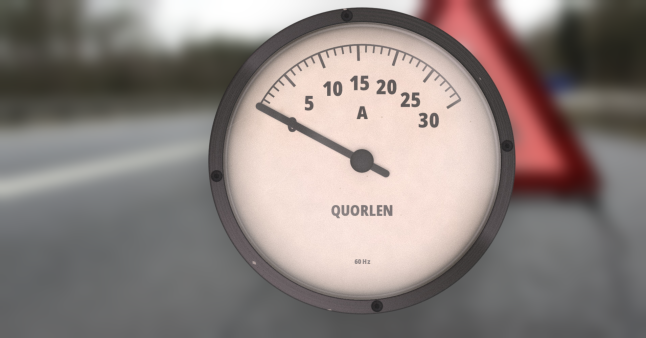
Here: 0 A
